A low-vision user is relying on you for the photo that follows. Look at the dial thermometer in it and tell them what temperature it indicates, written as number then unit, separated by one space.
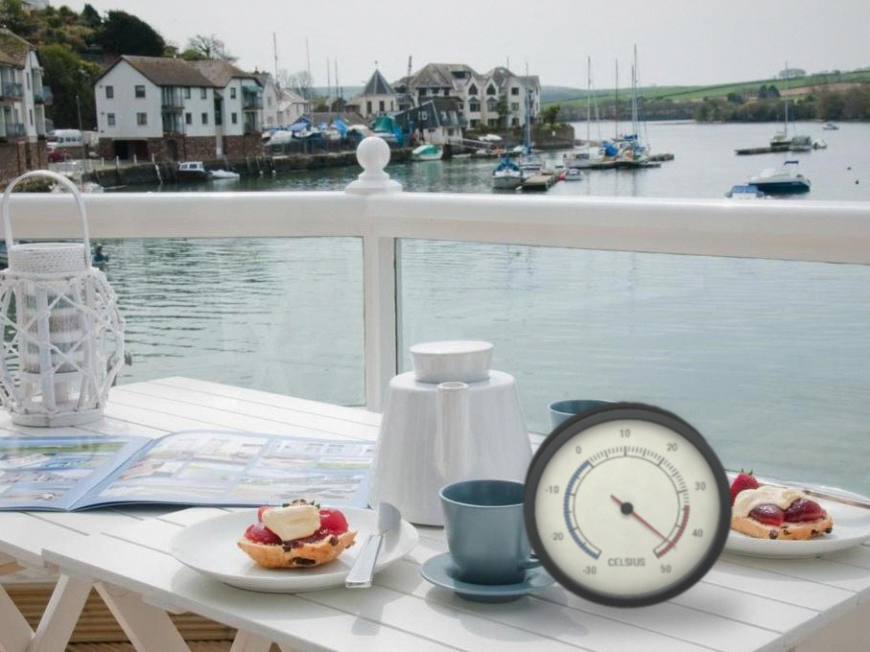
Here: 45 °C
